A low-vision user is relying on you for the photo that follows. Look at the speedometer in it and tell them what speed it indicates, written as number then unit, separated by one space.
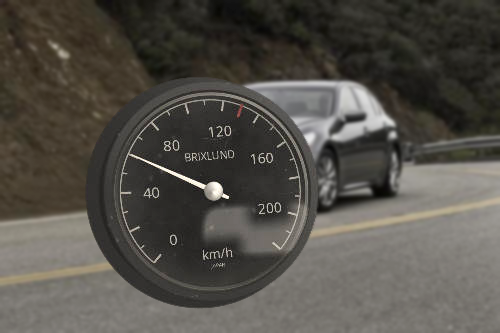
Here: 60 km/h
